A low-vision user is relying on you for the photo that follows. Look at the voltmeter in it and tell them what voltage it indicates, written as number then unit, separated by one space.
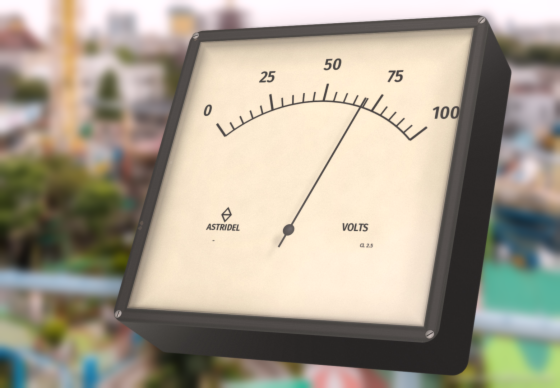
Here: 70 V
